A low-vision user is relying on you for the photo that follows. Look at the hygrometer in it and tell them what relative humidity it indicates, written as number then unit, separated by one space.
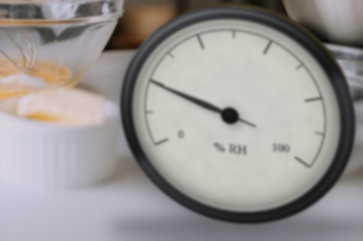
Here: 20 %
